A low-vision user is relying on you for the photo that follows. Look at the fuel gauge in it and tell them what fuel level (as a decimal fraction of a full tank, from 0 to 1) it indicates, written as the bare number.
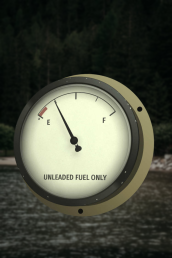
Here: 0.25
